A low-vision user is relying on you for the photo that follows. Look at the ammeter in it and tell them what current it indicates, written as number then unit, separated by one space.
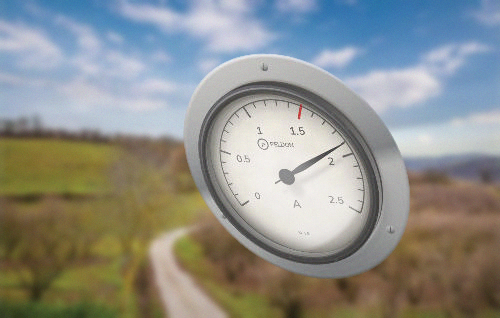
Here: 1.9 A
